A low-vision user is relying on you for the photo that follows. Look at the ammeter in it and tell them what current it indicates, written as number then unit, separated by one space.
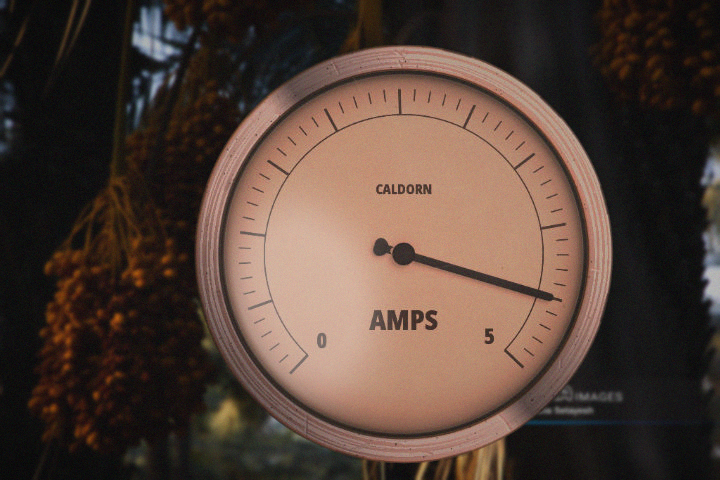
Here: 4.5 A
